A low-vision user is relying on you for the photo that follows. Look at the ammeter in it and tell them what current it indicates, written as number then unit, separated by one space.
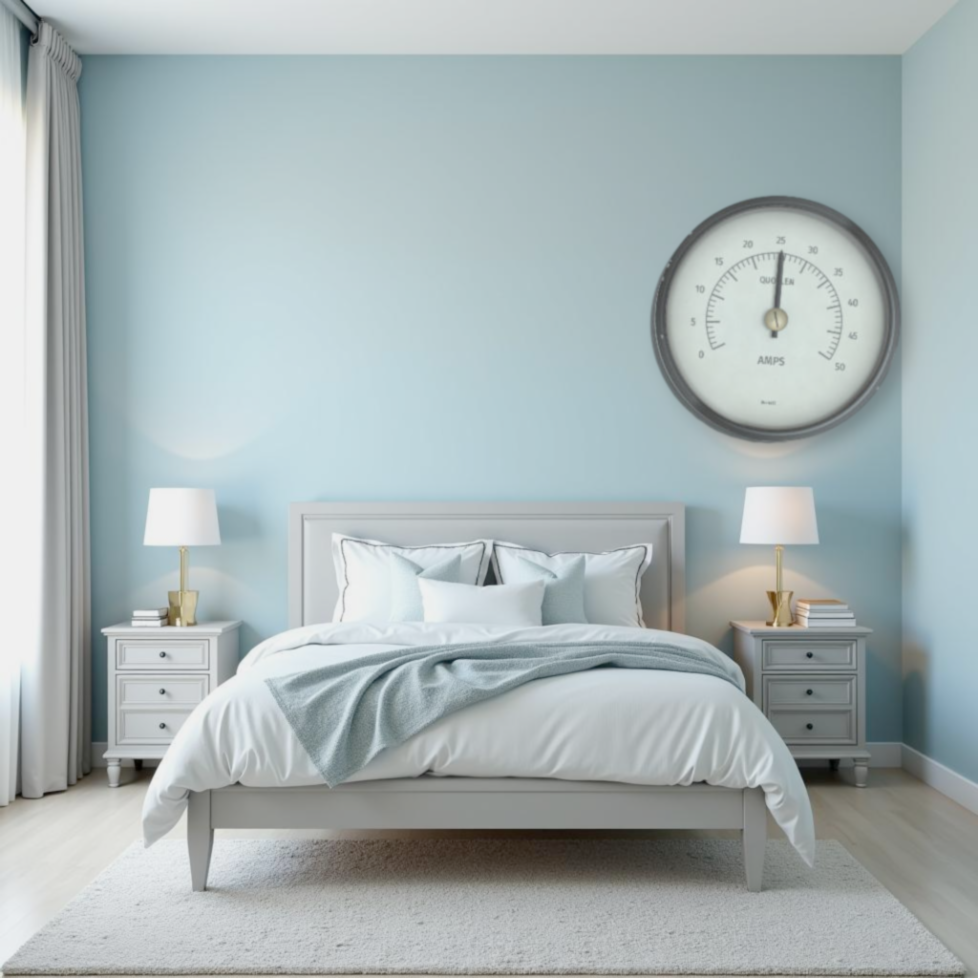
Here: 25 A
